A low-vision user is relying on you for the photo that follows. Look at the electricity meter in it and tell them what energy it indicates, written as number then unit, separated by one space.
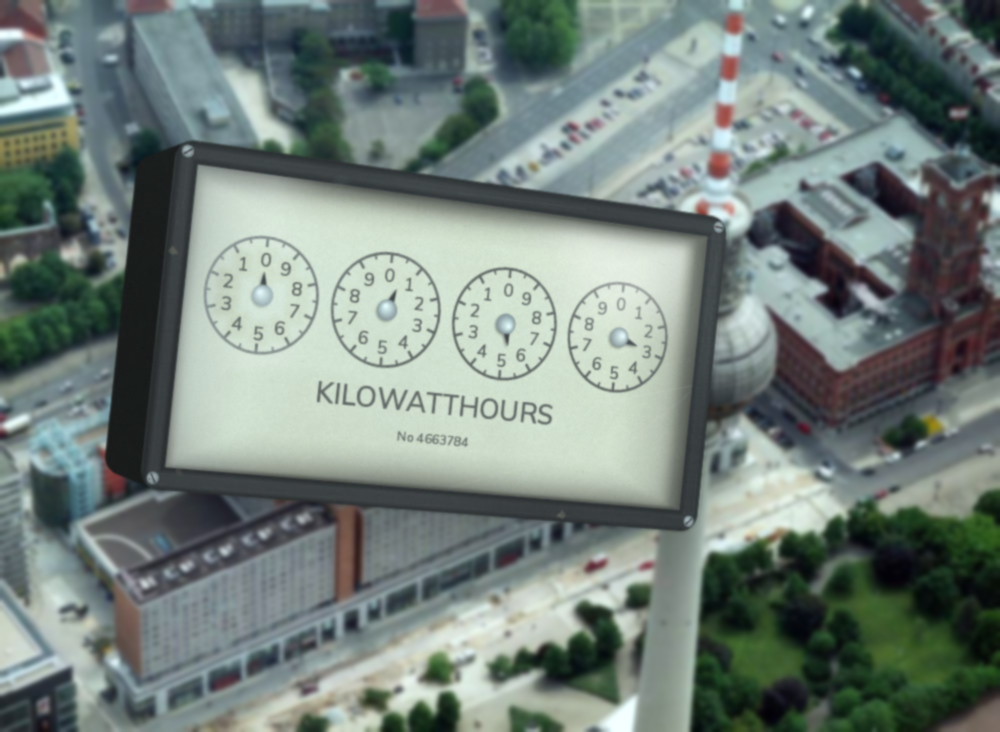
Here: 53 kWh
